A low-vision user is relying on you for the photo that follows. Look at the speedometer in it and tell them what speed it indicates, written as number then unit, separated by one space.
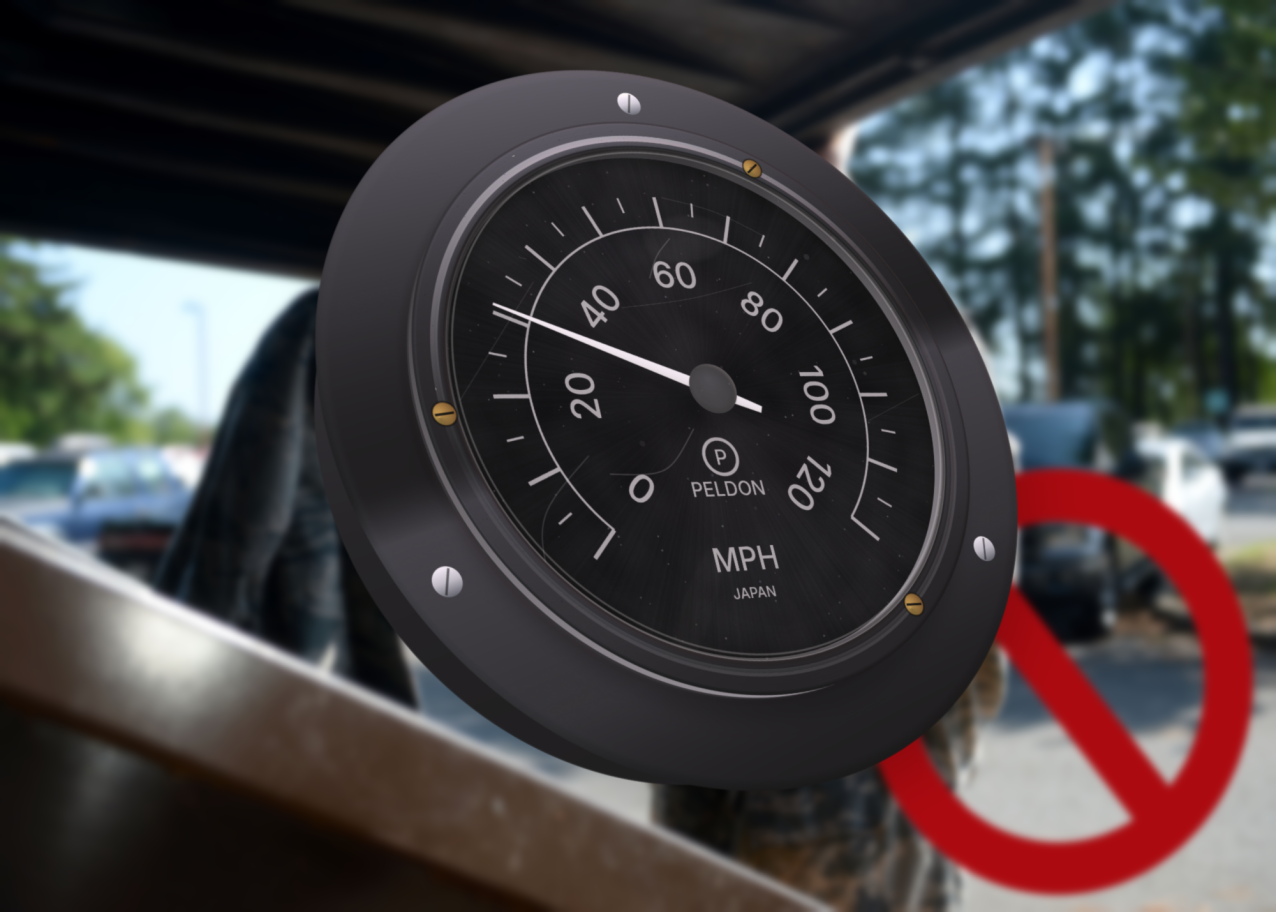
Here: 30 mph
